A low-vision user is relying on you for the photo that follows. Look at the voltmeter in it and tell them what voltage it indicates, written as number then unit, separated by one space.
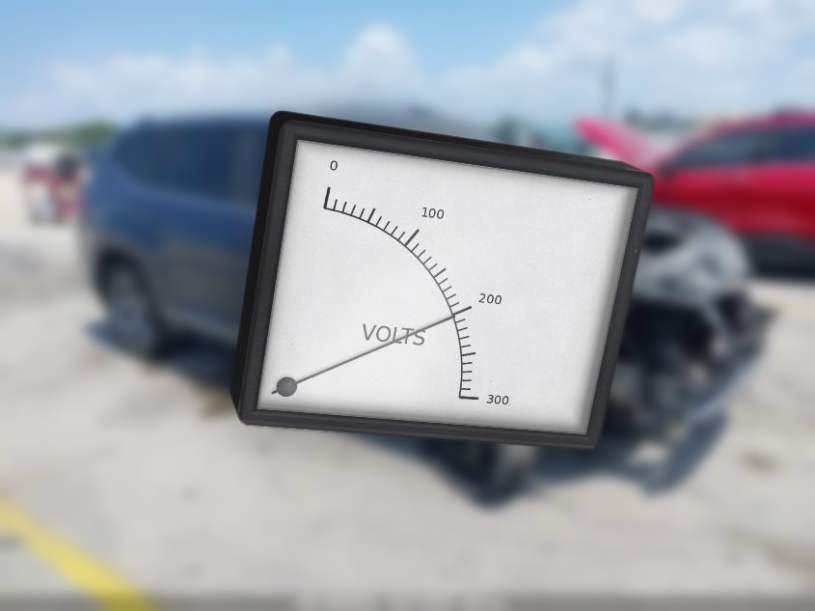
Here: 200 V
